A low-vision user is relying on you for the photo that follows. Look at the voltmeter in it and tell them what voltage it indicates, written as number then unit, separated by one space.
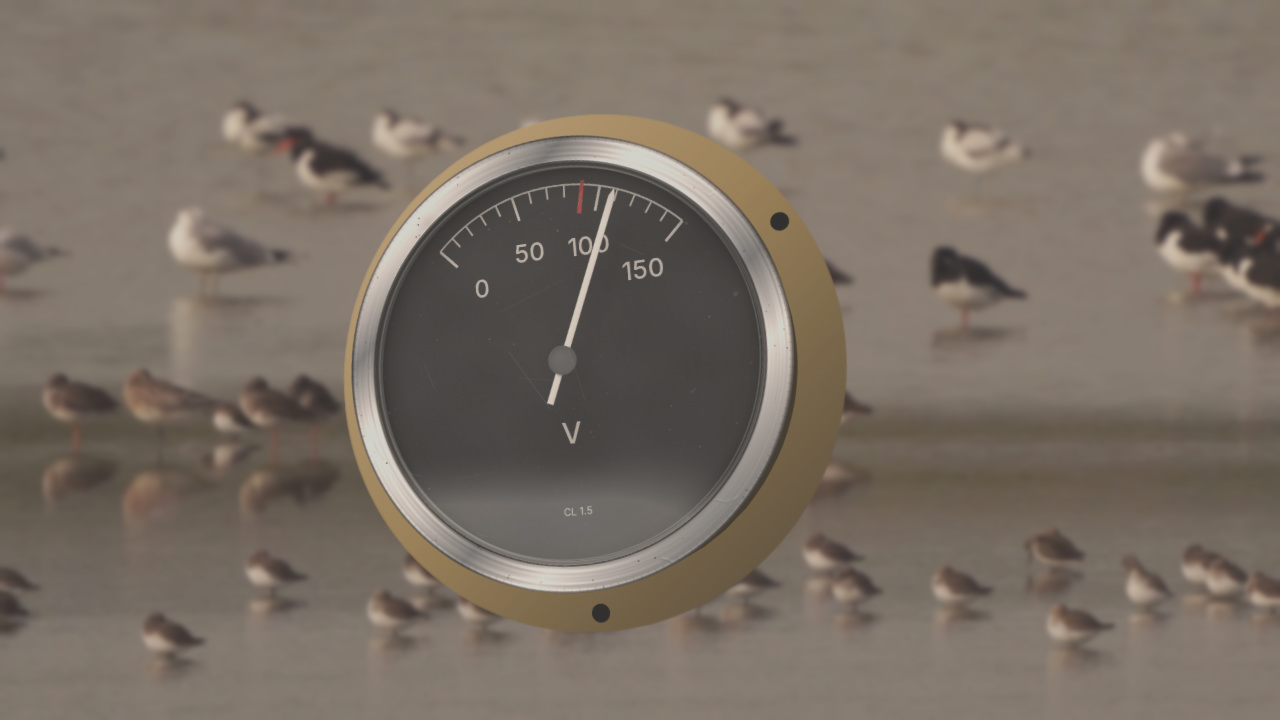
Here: 110 V
